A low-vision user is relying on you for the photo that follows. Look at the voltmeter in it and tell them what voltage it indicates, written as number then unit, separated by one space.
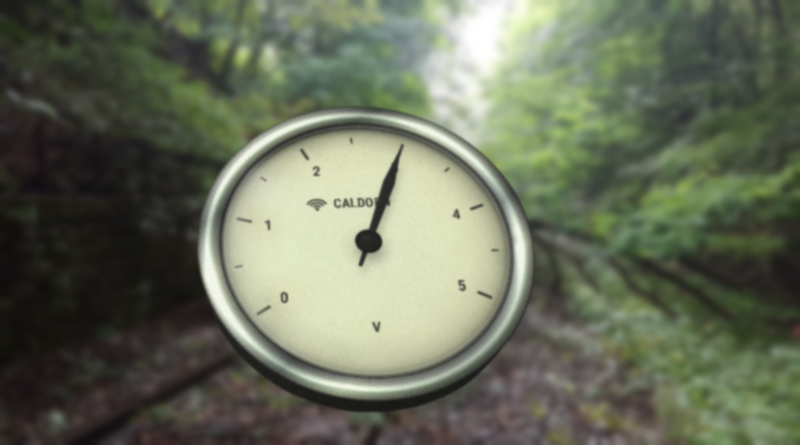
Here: 3 V
